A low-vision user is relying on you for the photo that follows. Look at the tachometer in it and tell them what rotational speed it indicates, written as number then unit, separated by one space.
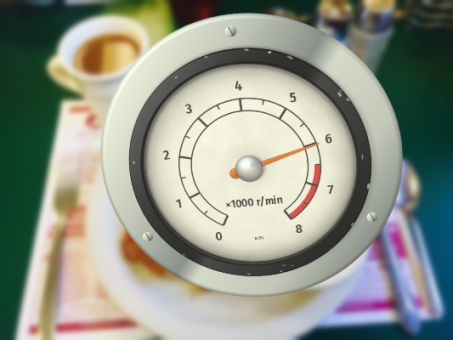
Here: 6000 rpm
